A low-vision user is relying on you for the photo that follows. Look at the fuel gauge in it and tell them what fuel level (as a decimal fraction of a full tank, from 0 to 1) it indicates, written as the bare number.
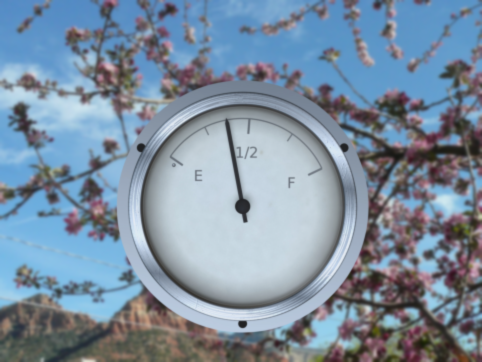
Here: 0.375
